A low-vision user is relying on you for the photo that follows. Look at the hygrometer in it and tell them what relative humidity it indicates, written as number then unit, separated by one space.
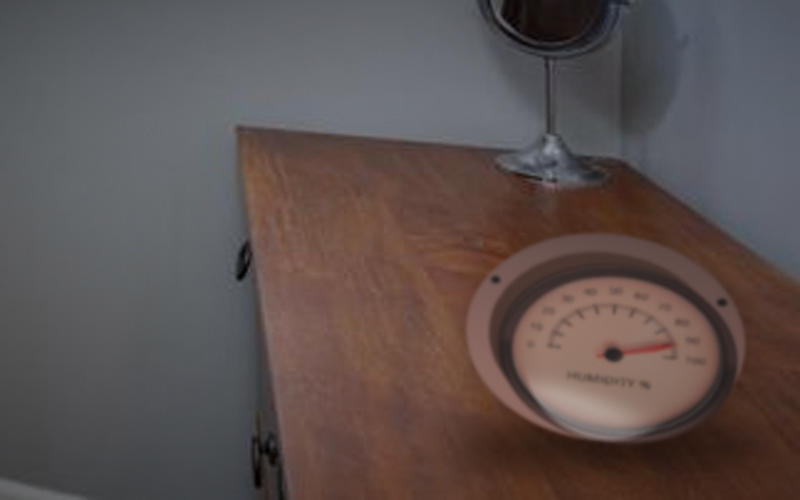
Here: 90 %
